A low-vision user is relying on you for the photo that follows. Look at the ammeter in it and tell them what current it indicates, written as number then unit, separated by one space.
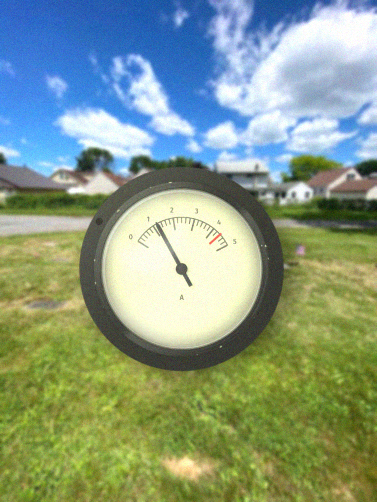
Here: 1.2 A
